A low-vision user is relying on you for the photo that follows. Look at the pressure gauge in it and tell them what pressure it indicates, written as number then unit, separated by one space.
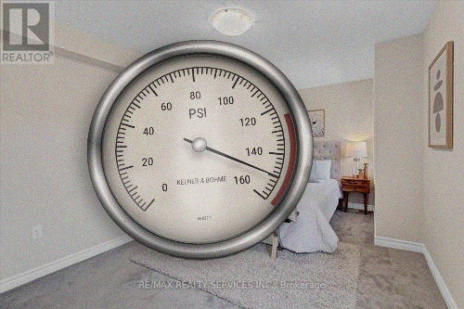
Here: 150 psi
